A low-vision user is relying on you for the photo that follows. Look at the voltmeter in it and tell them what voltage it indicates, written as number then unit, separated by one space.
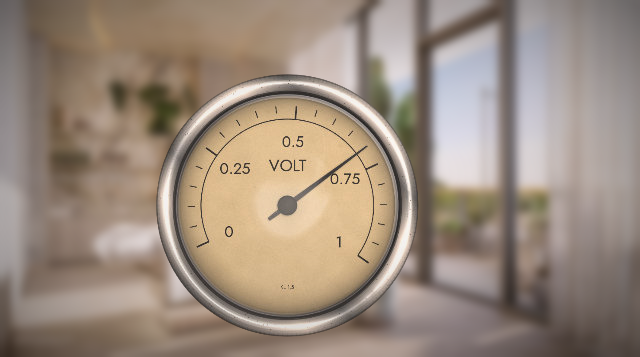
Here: 0.7 V
